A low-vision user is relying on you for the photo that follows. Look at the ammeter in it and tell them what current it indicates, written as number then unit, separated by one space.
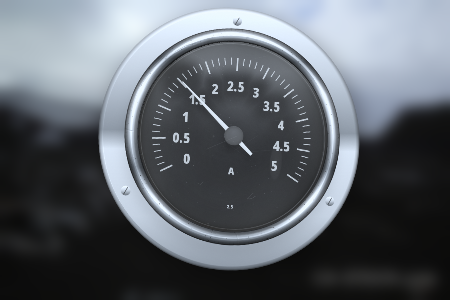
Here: 1.5 A
